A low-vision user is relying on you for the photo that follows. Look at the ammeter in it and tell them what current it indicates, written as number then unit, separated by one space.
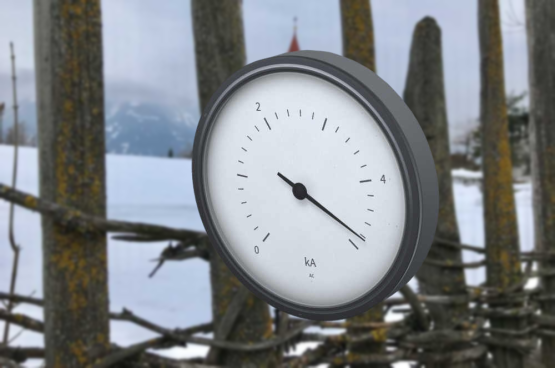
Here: 4.8 kA
